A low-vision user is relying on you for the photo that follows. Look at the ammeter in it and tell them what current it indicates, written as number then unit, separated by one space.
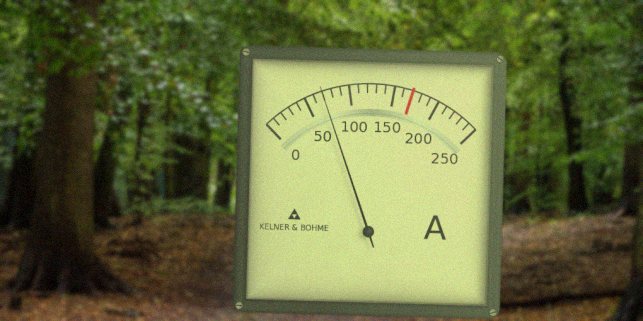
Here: 70 A
